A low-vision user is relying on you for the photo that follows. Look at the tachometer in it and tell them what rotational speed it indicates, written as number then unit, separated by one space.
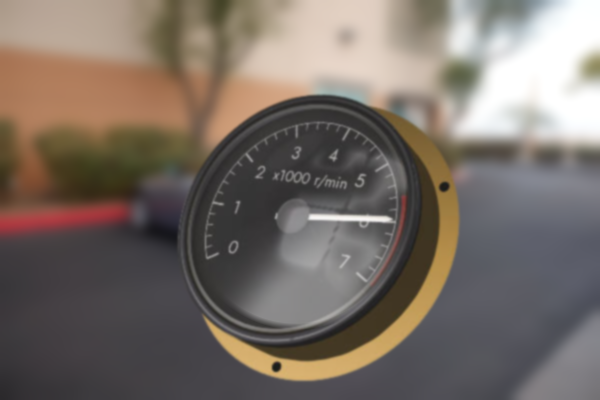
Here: 6000 rpm
